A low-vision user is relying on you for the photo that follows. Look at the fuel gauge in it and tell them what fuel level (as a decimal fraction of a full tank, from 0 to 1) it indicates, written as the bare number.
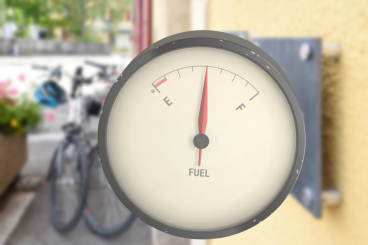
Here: 0.5
